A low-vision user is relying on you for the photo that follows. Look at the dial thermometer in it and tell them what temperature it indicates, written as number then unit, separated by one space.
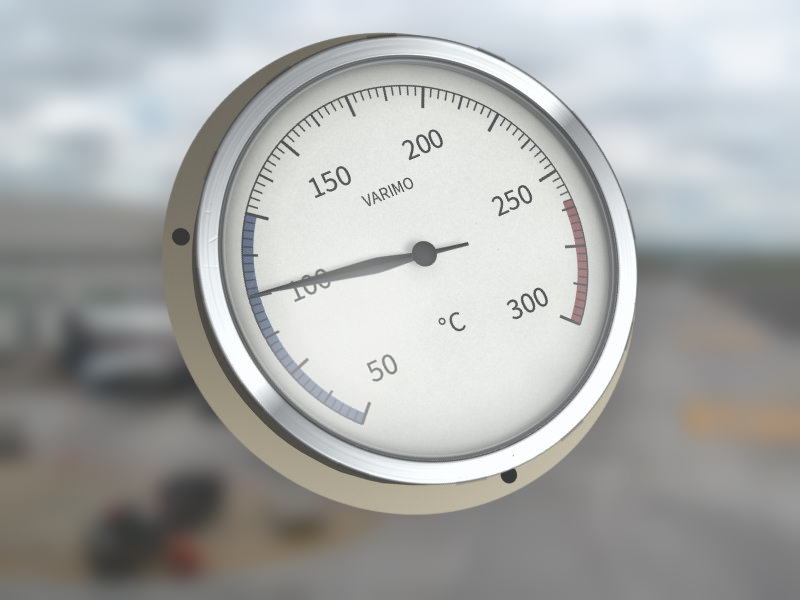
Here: 100 °C
